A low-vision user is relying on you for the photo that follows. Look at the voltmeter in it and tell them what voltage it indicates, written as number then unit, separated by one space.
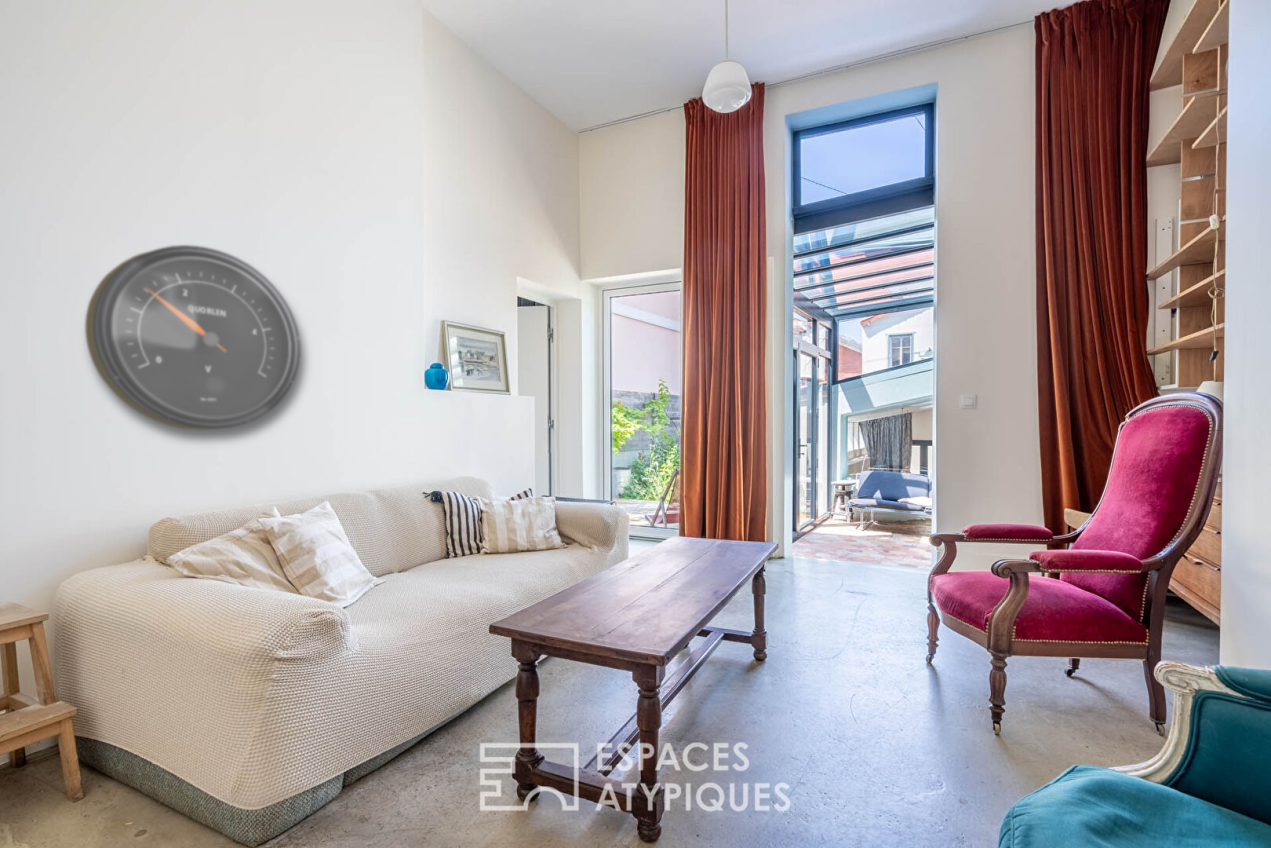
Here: 1.4 V
